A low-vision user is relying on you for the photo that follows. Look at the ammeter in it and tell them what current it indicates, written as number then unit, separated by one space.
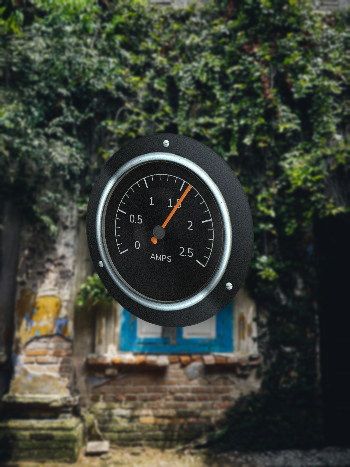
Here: 1.6 A
